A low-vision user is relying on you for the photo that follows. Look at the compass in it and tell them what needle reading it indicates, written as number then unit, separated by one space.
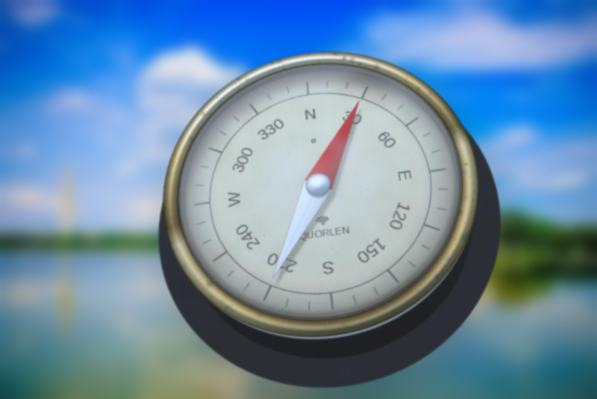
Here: 30 °
